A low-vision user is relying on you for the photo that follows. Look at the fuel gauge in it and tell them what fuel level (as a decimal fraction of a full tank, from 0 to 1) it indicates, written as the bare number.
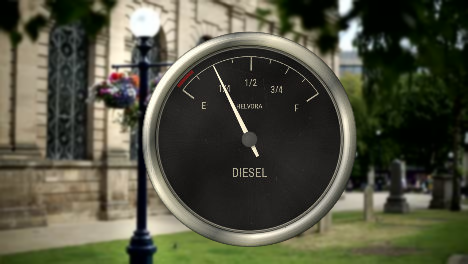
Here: 0.25
